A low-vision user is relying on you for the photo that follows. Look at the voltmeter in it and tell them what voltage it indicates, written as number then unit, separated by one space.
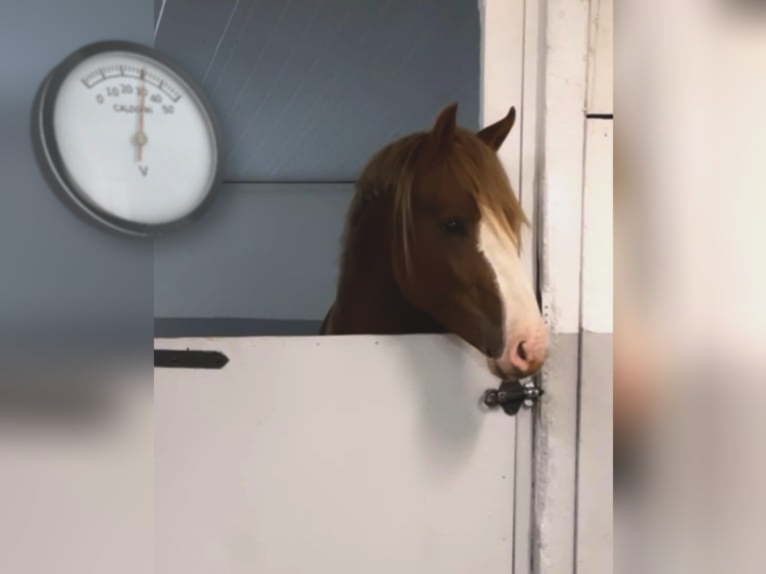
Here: 30 V
